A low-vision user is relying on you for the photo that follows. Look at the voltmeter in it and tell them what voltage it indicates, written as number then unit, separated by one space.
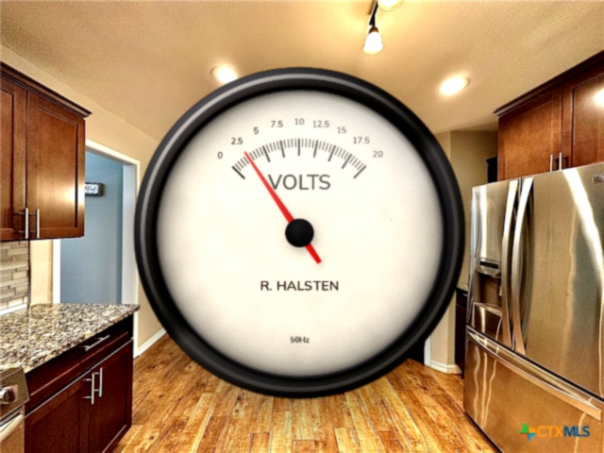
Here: 2.5 V
